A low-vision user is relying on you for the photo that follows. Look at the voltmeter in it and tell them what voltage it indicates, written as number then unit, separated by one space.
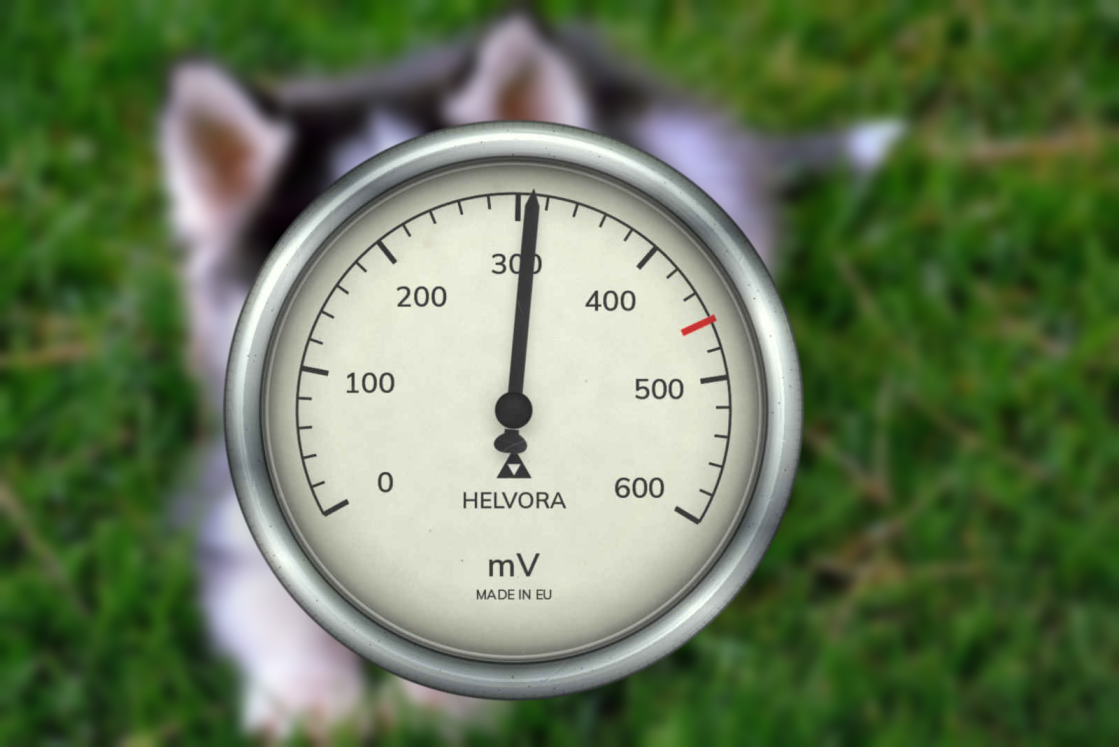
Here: 310 mV
